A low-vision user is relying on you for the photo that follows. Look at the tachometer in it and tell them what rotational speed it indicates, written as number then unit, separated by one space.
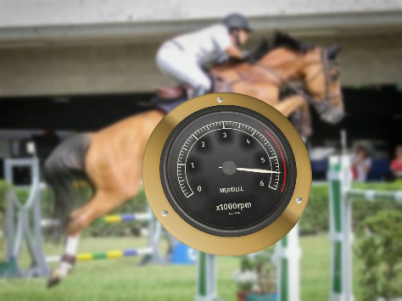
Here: 5500 rpm
